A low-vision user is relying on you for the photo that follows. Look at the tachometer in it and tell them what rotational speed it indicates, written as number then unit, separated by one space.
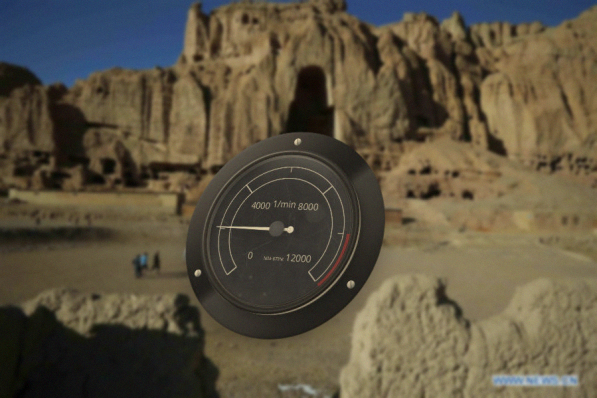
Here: 2000 rpm
